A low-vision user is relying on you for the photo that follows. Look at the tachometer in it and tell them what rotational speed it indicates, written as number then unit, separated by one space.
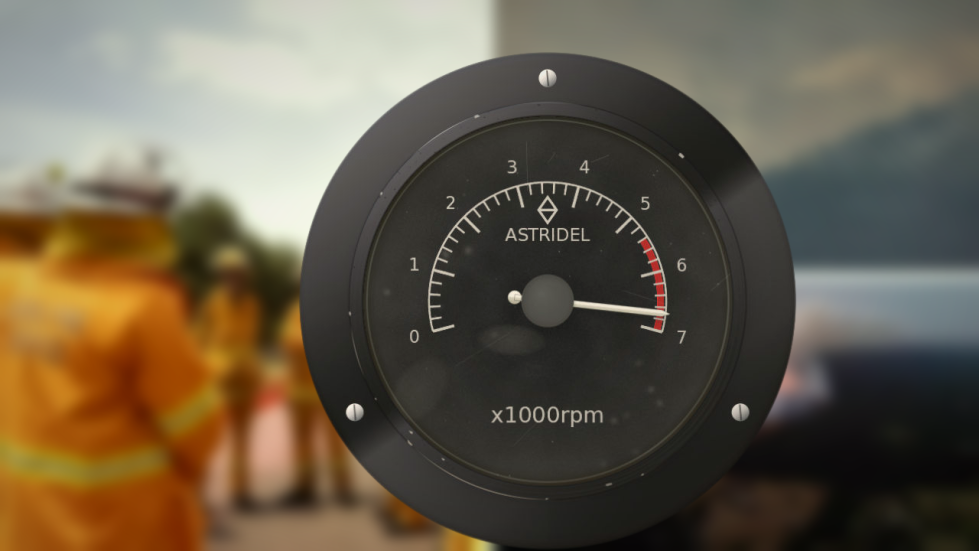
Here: 6700 rpm
